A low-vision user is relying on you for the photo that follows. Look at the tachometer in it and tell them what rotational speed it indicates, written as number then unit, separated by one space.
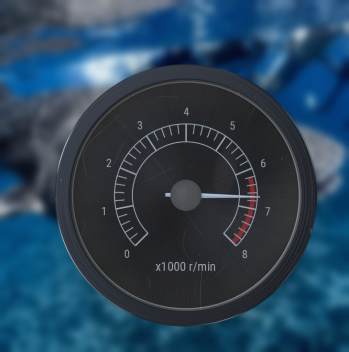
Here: 6700 rpm
